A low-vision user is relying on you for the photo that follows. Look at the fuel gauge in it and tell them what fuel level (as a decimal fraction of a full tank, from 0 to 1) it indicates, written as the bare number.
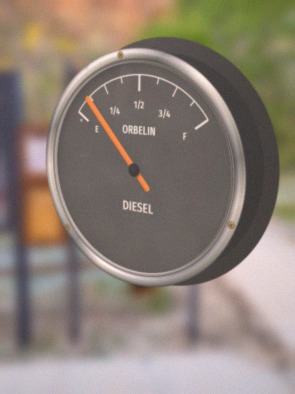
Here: 0.125
